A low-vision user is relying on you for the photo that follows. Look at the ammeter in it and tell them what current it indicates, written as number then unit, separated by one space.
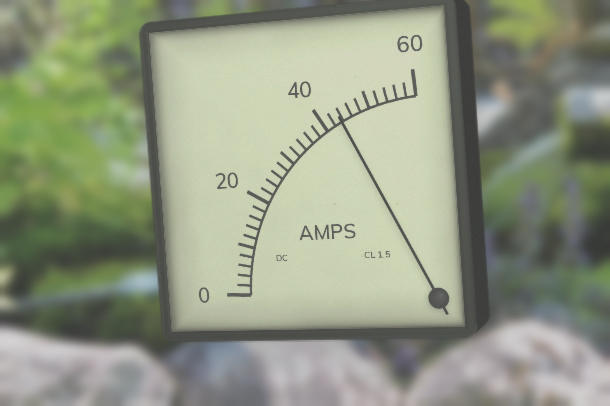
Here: 44 A
